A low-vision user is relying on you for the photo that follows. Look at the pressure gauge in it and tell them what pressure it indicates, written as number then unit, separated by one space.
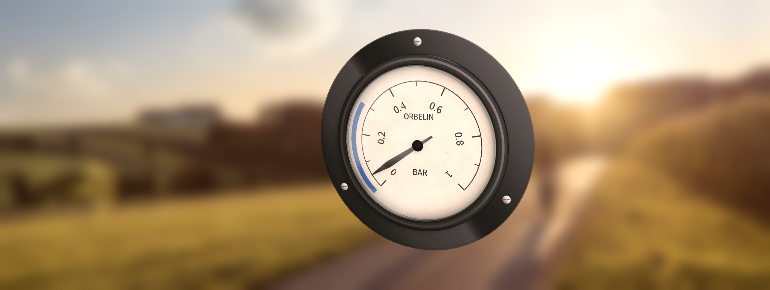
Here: 0.05 bar
